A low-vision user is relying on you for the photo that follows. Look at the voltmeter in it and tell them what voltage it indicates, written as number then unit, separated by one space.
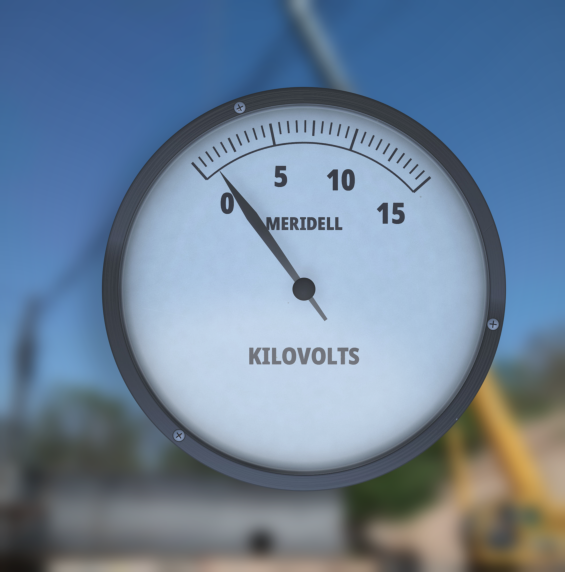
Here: 1 kV
